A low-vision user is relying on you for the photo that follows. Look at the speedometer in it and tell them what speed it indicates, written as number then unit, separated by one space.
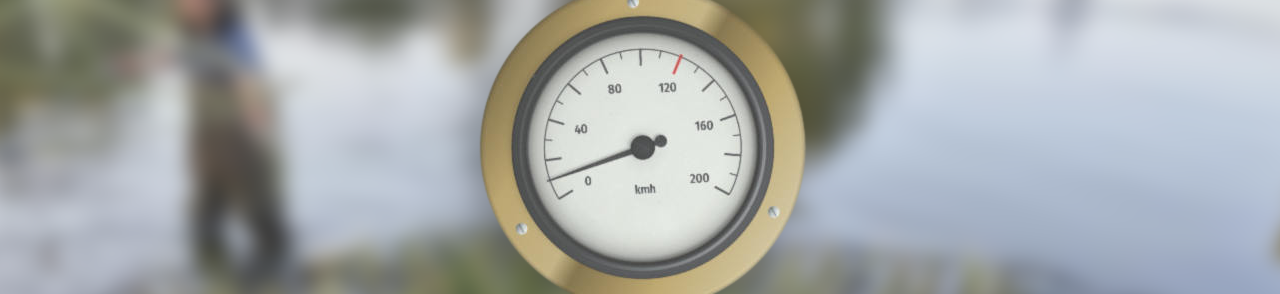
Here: 10 km/h
